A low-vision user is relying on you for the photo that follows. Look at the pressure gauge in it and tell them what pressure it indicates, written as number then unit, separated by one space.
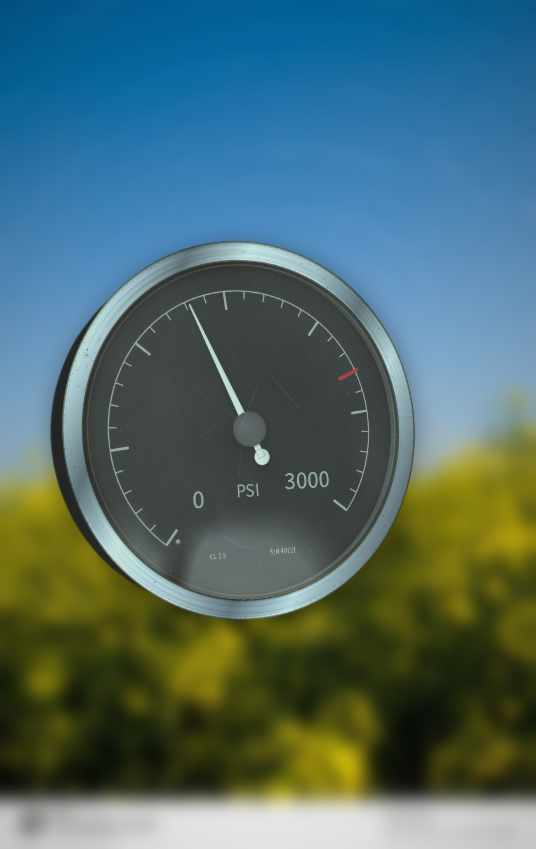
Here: 1300 psi
